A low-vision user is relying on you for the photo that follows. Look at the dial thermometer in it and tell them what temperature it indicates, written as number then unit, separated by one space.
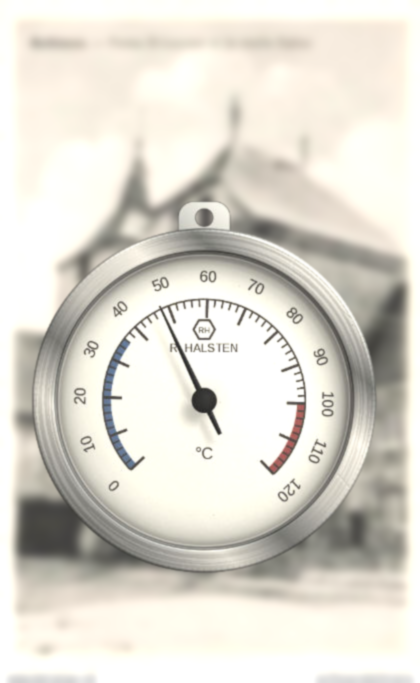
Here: 48 °C
